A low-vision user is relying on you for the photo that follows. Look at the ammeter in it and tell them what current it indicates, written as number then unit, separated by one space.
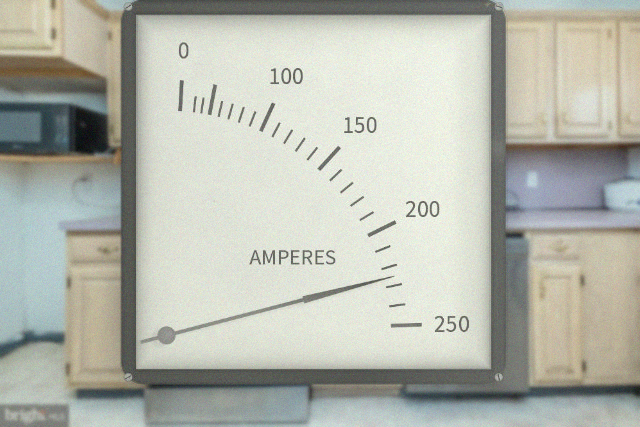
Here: 225 A
